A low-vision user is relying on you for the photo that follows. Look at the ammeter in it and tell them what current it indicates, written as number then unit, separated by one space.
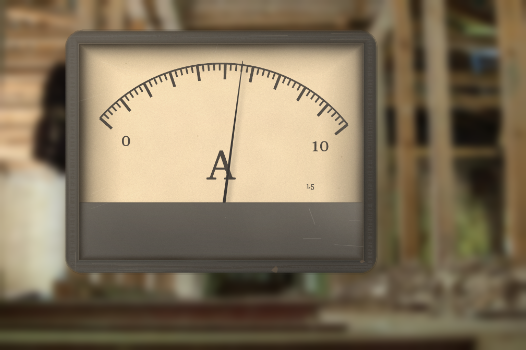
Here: 5.6 A
